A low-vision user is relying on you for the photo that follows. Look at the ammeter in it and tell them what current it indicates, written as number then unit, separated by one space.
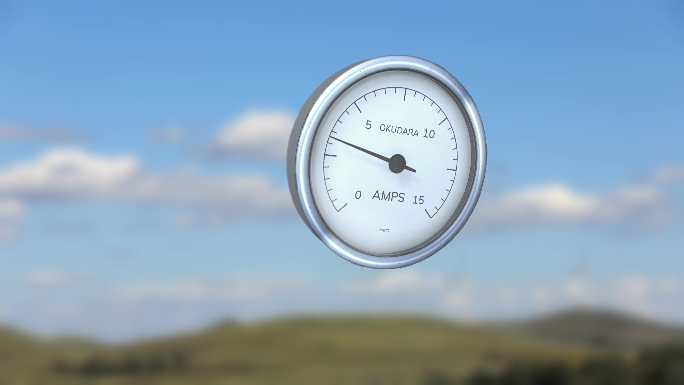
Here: 3.25 A
